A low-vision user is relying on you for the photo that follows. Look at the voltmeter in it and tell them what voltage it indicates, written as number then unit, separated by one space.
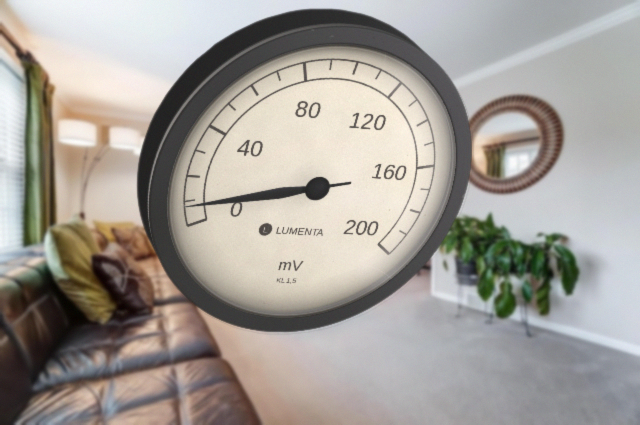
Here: 10 mV
